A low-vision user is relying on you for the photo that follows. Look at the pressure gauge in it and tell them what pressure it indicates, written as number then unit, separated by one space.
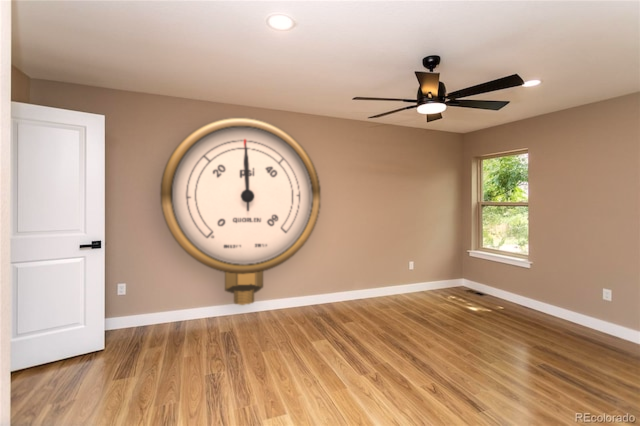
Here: 30 psi
